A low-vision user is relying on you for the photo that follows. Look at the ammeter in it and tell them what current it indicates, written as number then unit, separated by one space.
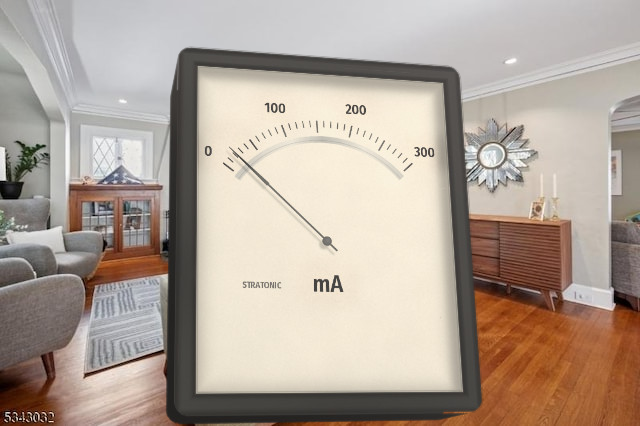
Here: 20 mA
